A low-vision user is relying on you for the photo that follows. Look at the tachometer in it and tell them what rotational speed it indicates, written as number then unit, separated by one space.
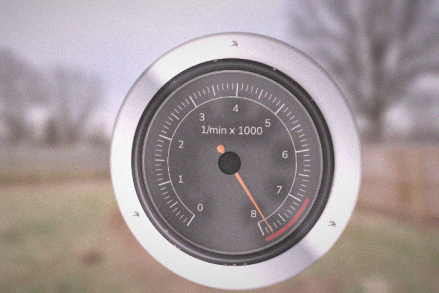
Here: 7800 rpm
